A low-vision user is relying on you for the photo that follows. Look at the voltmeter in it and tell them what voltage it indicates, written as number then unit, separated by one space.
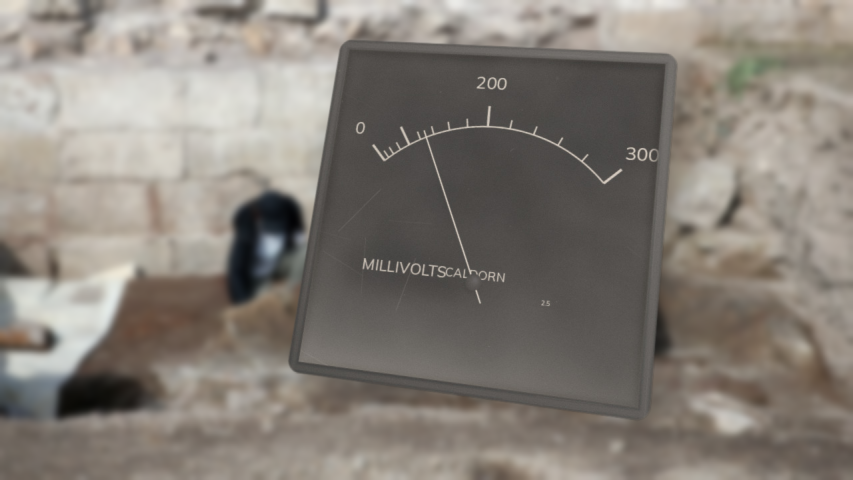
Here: 130 mV
